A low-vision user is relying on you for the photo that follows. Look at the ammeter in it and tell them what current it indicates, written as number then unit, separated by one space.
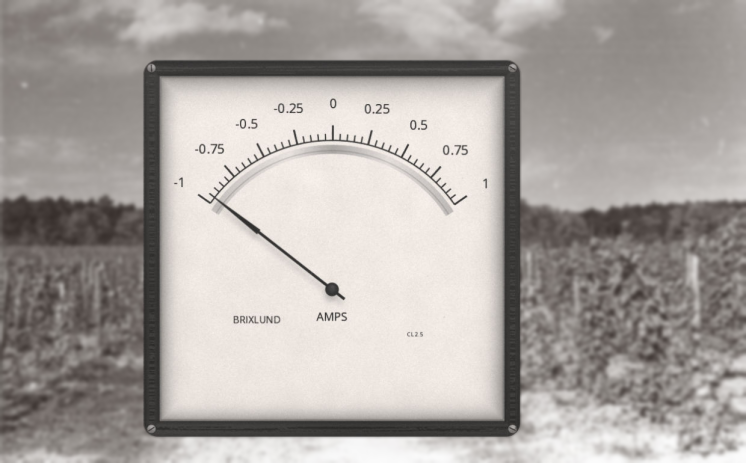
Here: -0.95 A
